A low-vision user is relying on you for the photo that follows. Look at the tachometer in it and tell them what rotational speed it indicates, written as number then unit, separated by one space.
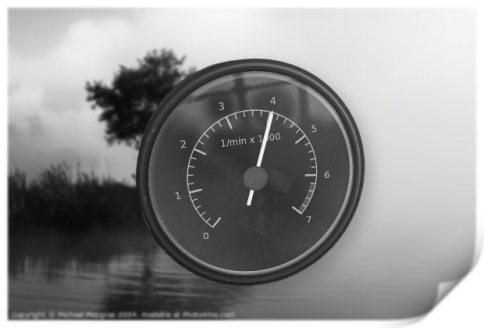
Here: 4000 rpm
